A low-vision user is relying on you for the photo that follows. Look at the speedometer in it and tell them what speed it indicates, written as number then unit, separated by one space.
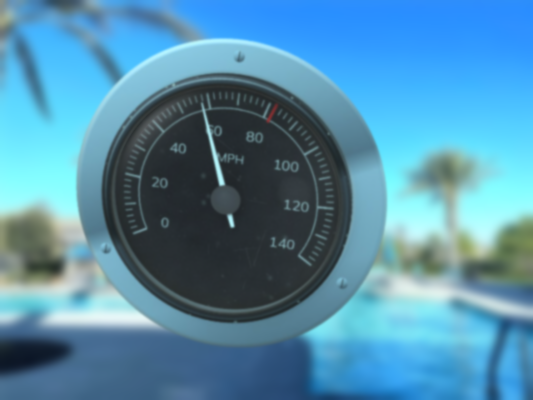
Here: 58 mph
